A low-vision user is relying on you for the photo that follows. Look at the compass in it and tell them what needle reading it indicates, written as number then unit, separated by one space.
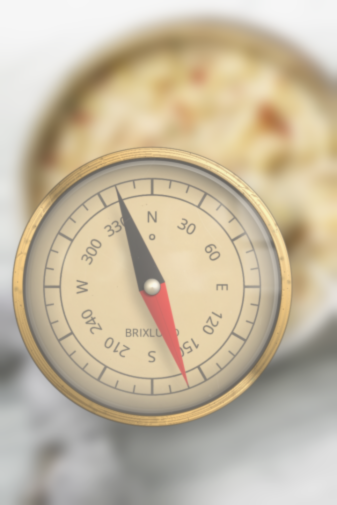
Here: 160 °
